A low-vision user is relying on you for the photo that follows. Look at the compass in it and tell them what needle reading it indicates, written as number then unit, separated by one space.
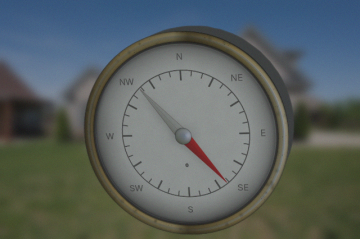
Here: 140 °
